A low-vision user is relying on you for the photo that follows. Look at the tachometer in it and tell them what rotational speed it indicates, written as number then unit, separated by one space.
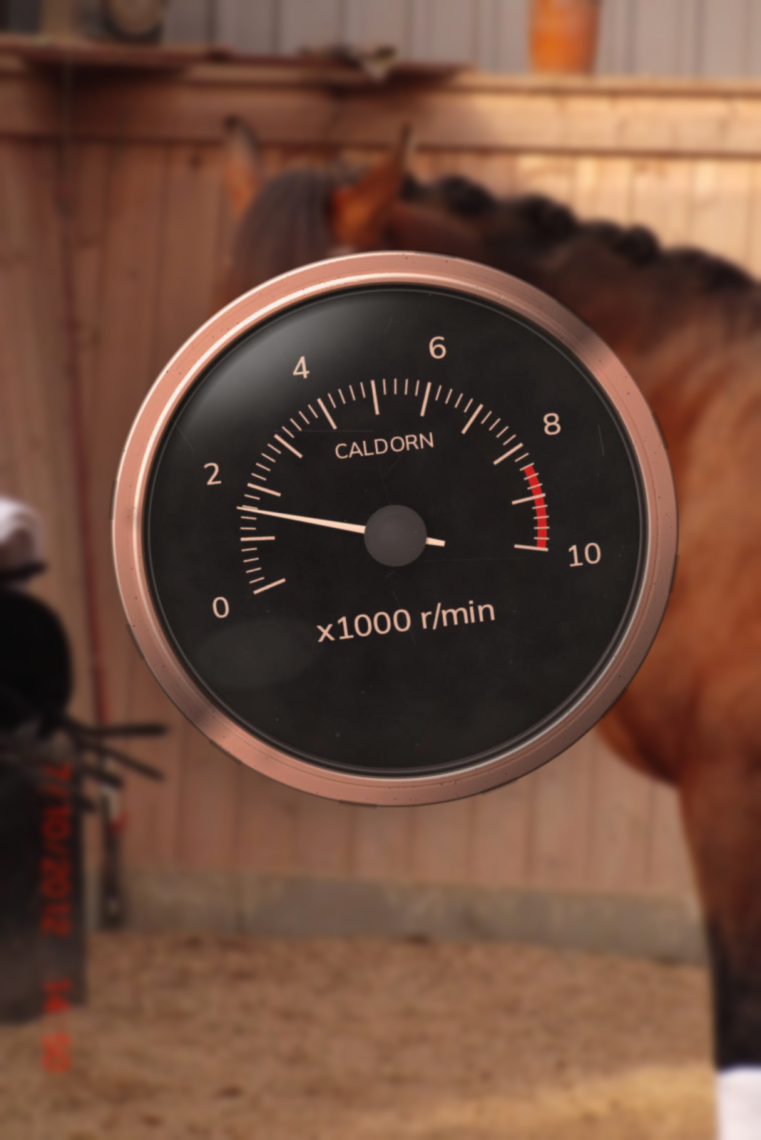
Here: 1600 rpm
